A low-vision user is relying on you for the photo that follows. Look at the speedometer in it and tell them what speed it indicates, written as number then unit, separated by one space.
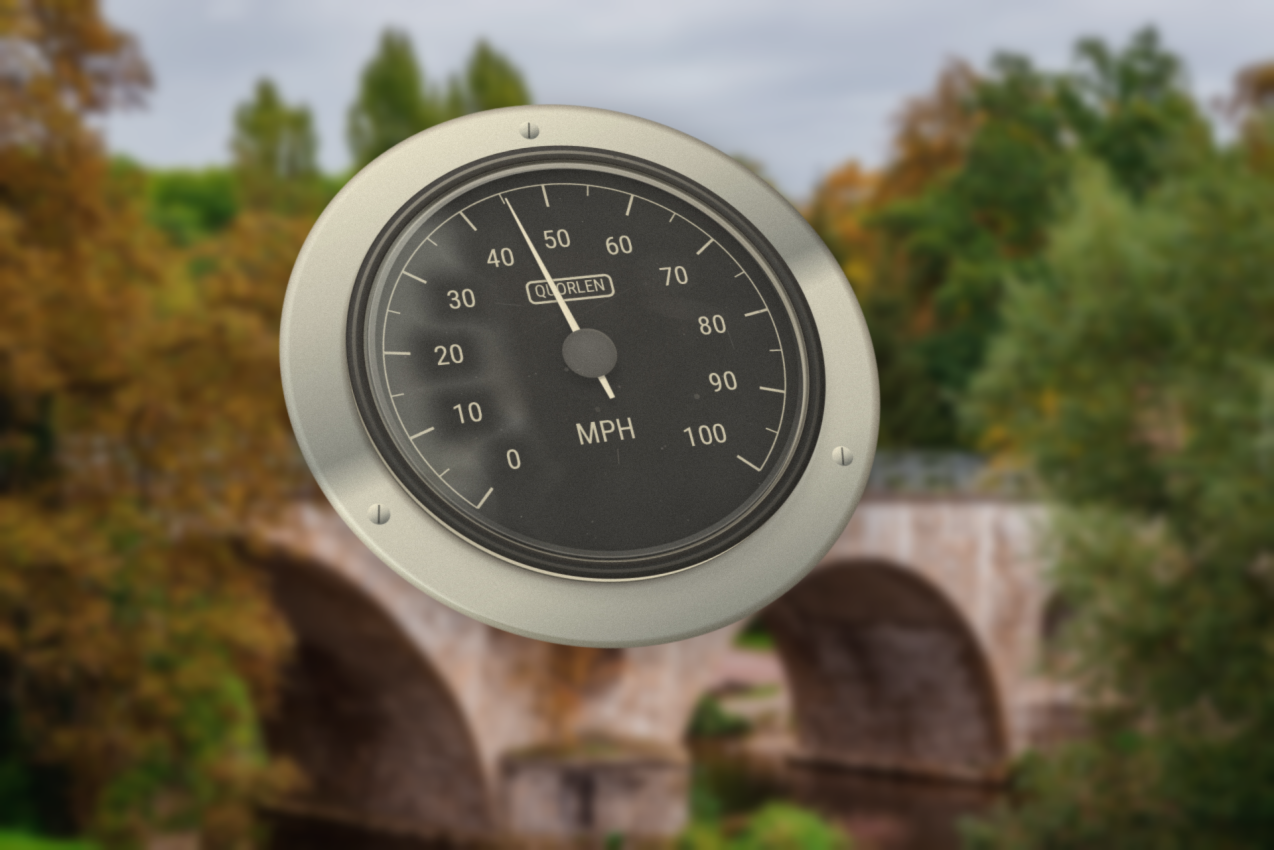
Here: 45 mph
